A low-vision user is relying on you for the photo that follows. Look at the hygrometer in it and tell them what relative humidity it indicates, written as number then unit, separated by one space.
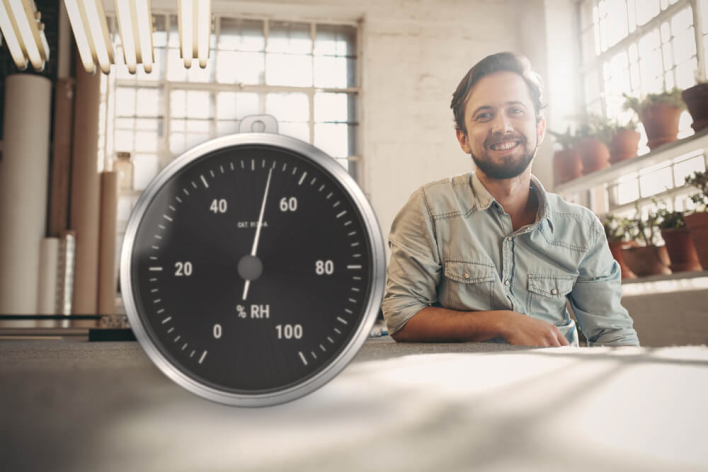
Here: 54 %
